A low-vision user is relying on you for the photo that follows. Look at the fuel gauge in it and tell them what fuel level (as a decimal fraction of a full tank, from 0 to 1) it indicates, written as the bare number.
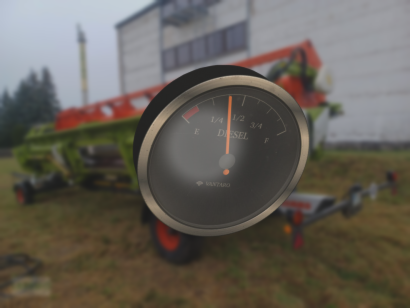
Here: 0.375
